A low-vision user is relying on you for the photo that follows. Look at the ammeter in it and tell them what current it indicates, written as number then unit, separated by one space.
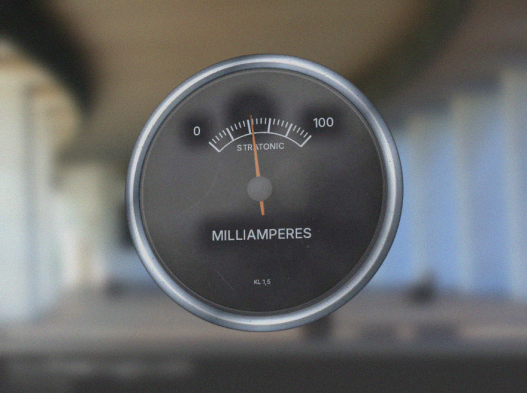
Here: 44 mA
